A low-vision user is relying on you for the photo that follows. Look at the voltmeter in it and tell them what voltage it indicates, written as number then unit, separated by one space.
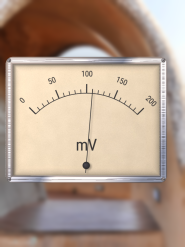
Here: 110 mV
